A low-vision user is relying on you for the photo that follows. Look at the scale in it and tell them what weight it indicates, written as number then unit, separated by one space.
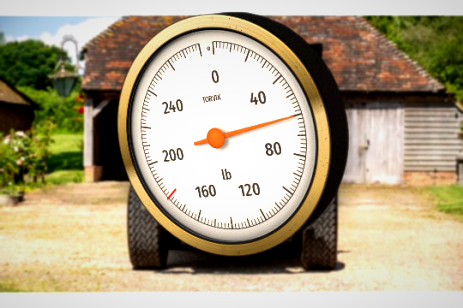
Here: 60 lb
